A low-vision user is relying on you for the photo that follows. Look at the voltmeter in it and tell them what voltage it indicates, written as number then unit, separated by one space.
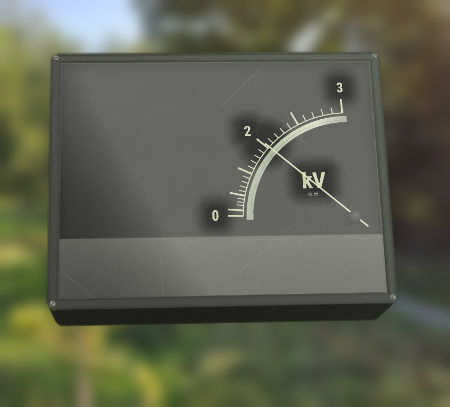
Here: 2 kV
